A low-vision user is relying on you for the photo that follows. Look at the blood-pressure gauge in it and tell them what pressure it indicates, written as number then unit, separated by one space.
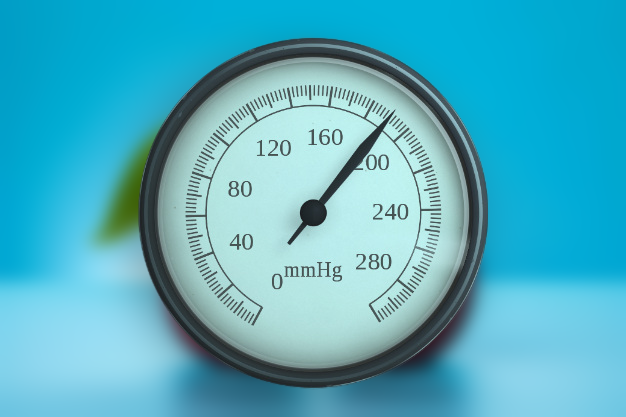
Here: 190 mmHg
